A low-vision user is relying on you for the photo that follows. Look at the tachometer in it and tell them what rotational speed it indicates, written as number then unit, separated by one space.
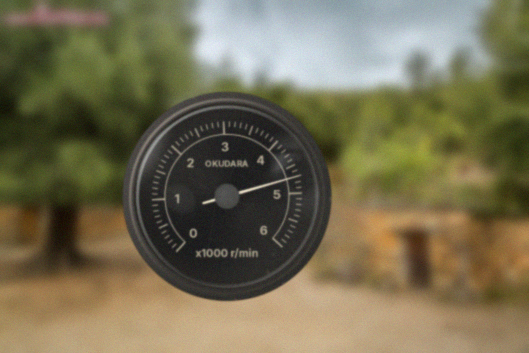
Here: 4700 rpm
